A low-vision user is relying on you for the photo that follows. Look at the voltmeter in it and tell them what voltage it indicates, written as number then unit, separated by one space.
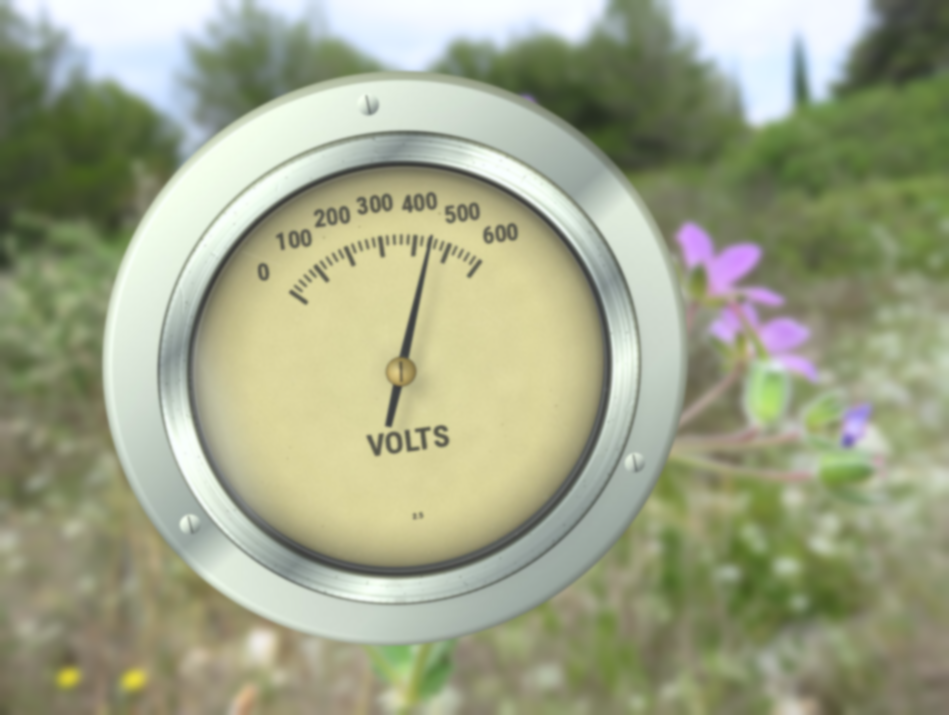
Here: 440 V
